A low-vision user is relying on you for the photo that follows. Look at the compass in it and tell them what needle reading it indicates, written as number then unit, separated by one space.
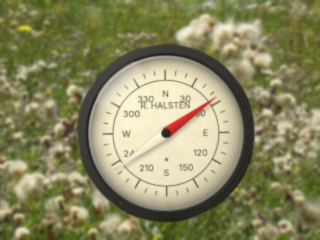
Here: 55 °
